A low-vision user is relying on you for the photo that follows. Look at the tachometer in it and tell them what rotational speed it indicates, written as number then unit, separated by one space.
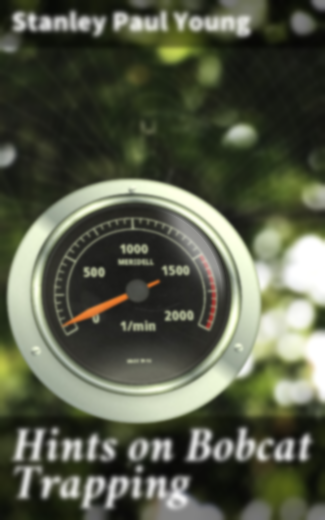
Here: 50 rpm
